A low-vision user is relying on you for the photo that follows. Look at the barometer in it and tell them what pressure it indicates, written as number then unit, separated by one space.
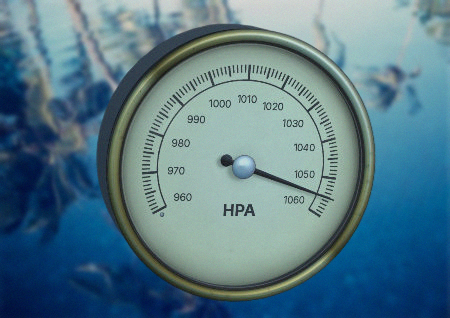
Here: 1055 hPa
